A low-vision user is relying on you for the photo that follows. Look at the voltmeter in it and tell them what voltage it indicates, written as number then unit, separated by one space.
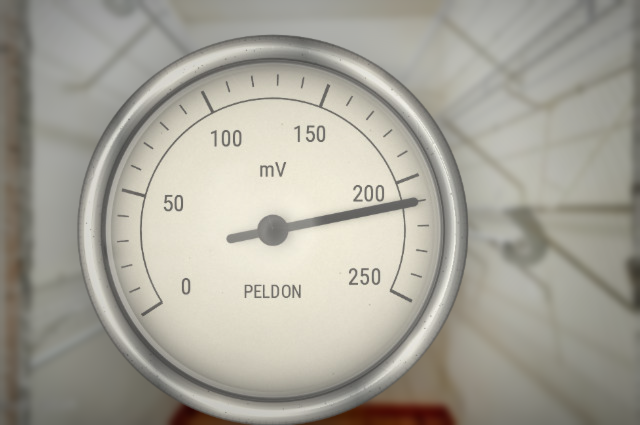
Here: 210 mV
